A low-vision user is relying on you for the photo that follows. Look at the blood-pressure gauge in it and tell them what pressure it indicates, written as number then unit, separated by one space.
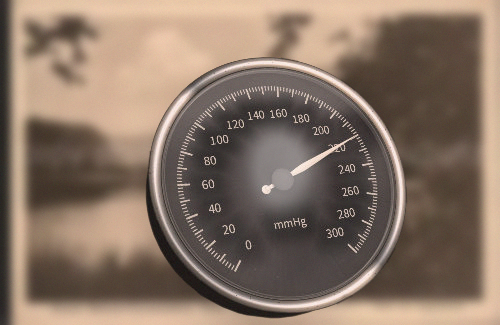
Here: 220 mmHg
